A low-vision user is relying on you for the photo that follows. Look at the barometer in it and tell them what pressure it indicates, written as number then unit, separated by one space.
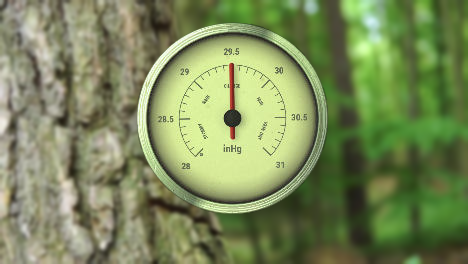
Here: 29.5 inHg
